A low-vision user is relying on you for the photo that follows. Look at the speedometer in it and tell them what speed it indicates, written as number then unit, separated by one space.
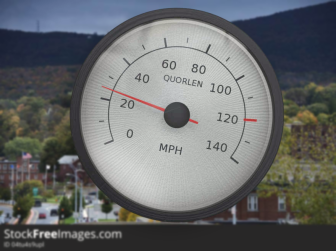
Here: 25 mph
